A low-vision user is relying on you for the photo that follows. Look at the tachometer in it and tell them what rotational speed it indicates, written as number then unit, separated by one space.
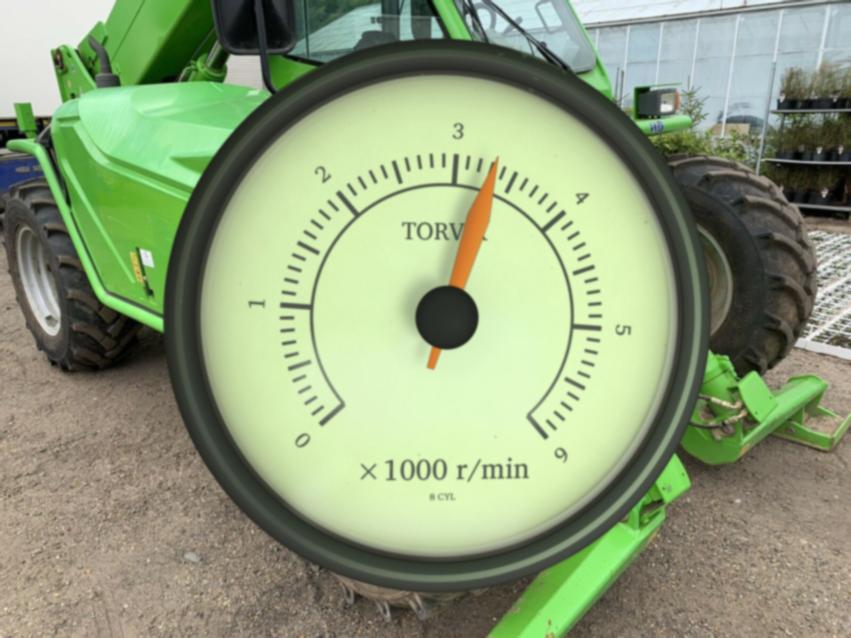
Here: 3300 rpm
